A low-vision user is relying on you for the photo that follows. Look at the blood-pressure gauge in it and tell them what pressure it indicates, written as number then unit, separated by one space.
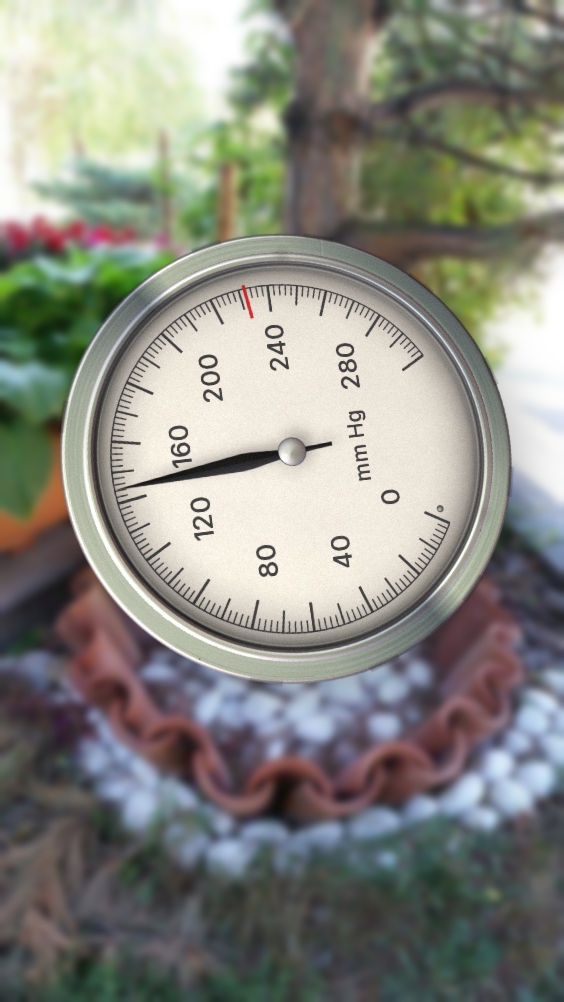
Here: 144 mmHg
